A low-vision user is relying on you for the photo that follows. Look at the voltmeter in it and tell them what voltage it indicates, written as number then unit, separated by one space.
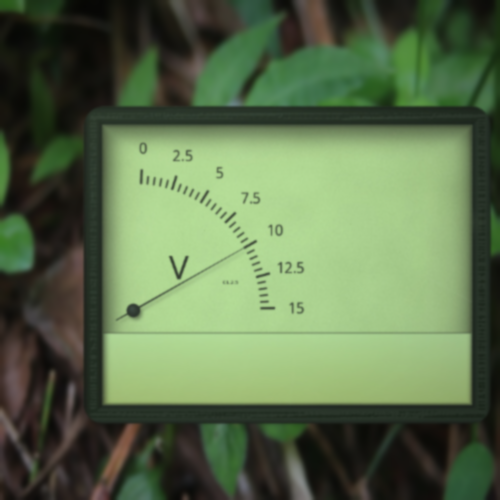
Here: 10 V
